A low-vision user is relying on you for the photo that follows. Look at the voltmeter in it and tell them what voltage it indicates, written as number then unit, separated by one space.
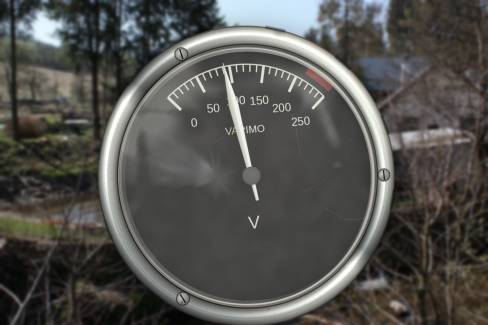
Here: 90 V
